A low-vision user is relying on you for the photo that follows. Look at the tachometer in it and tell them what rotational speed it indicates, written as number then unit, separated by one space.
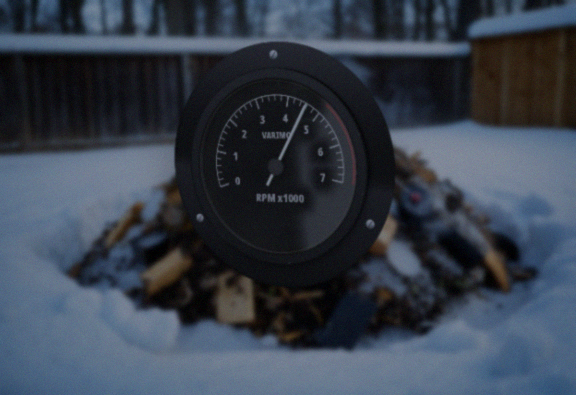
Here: 4600 rpm
